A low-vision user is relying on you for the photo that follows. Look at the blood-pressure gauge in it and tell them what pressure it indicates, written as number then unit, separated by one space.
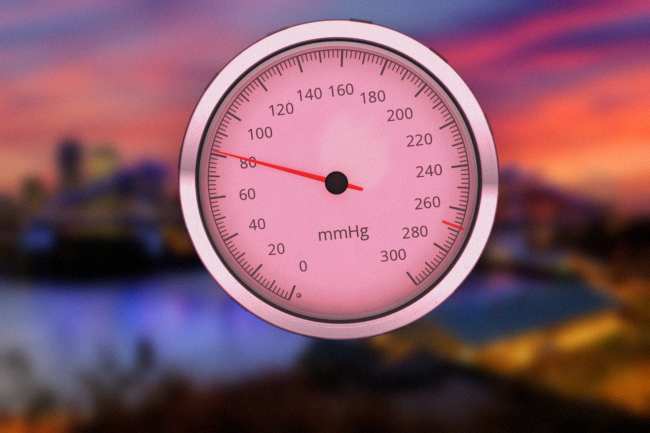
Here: 82 mmHg
